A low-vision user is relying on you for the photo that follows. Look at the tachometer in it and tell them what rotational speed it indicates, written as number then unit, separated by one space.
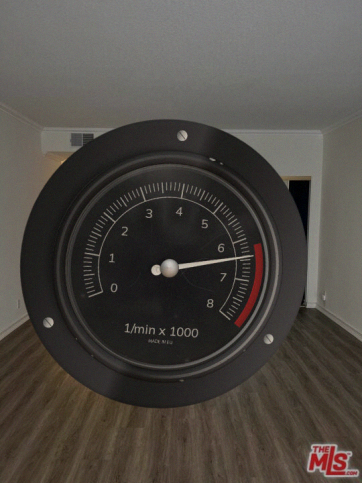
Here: 6400 rpm
